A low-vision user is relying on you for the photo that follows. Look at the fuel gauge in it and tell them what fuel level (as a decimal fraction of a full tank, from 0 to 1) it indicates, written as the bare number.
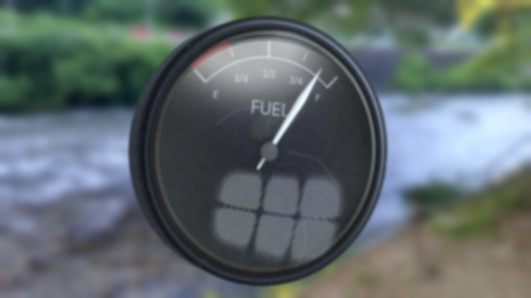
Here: 0.875
